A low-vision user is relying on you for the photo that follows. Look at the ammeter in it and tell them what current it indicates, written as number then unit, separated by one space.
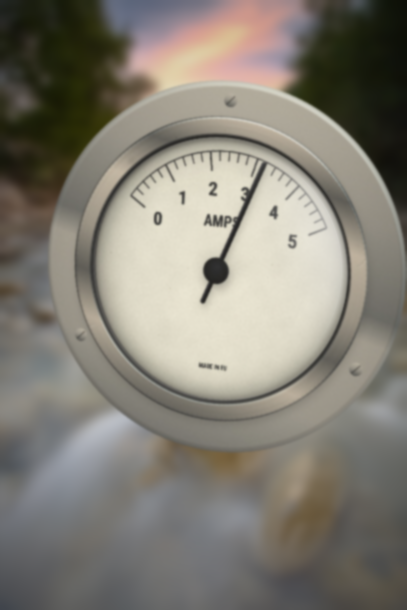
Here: 3.2 A
